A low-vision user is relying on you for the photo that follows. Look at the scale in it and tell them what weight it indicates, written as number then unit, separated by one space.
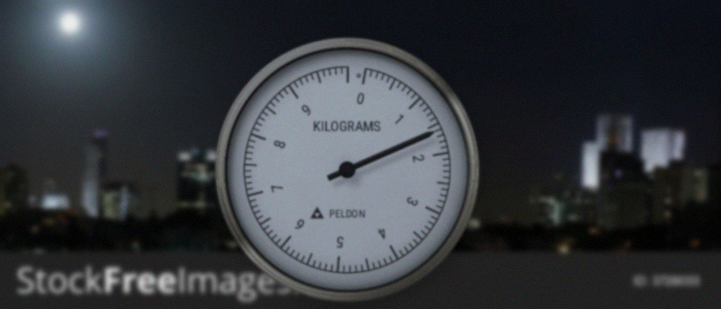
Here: 1.6 kg
